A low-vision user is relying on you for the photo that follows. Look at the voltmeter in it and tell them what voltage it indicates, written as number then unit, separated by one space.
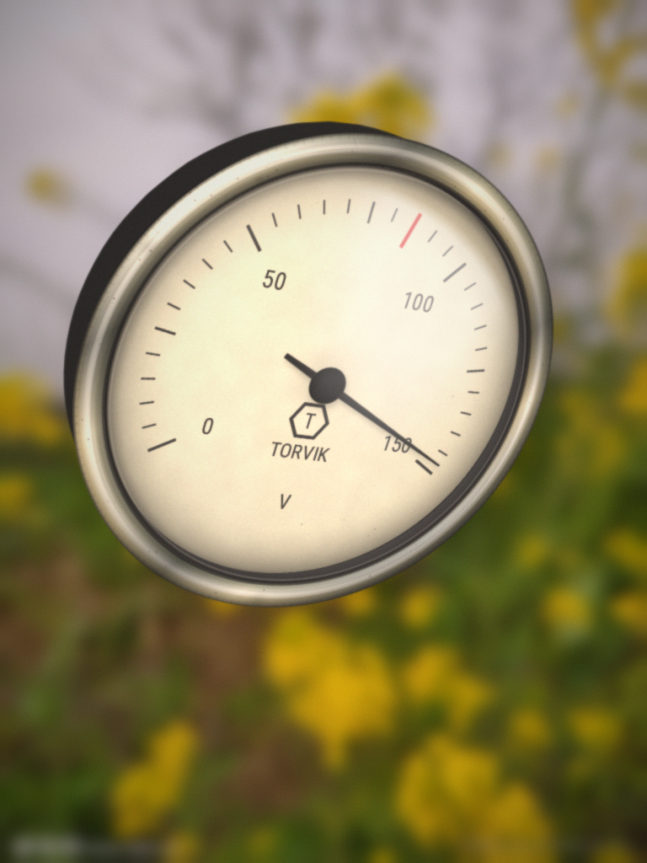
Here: 147.5 V
